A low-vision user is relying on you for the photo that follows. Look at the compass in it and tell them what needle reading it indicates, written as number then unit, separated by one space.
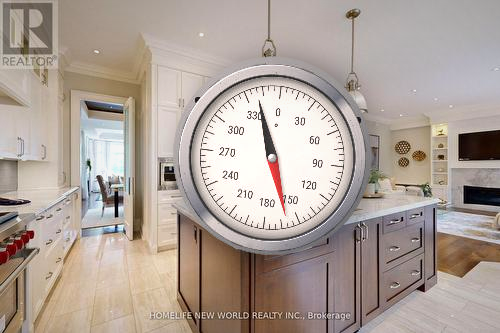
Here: 160 °
